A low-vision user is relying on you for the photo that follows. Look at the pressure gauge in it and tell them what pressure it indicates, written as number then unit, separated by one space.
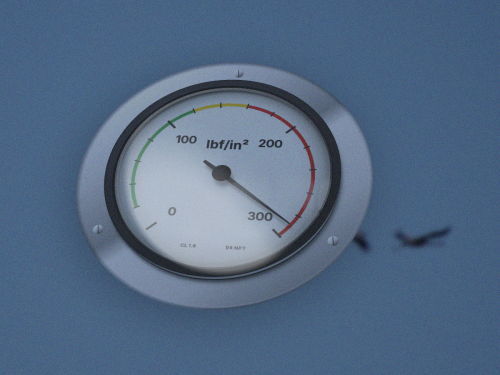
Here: 290 psi
